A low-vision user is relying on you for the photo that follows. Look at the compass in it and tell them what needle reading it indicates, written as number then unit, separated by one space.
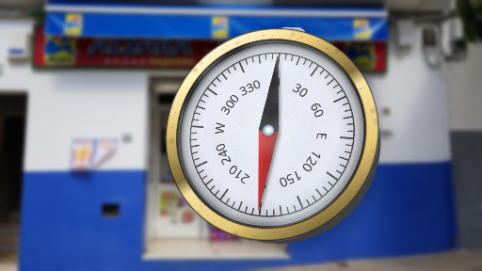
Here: 180 °
